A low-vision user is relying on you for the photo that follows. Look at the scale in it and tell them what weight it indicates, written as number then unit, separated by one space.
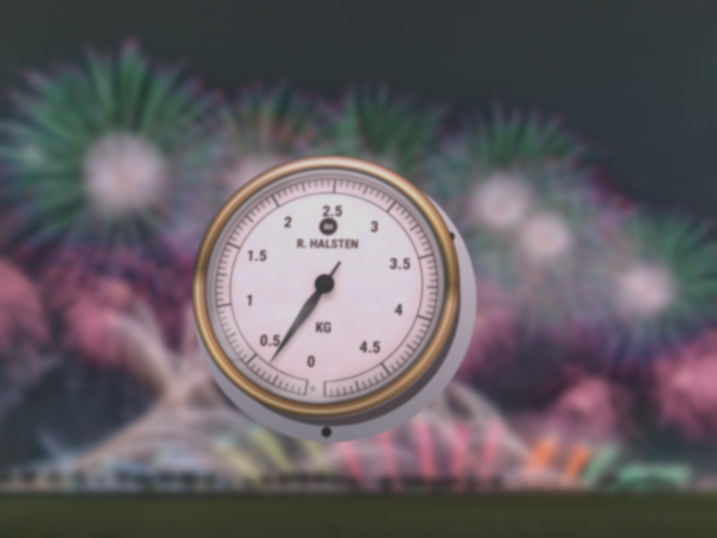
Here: 0.35 kg
